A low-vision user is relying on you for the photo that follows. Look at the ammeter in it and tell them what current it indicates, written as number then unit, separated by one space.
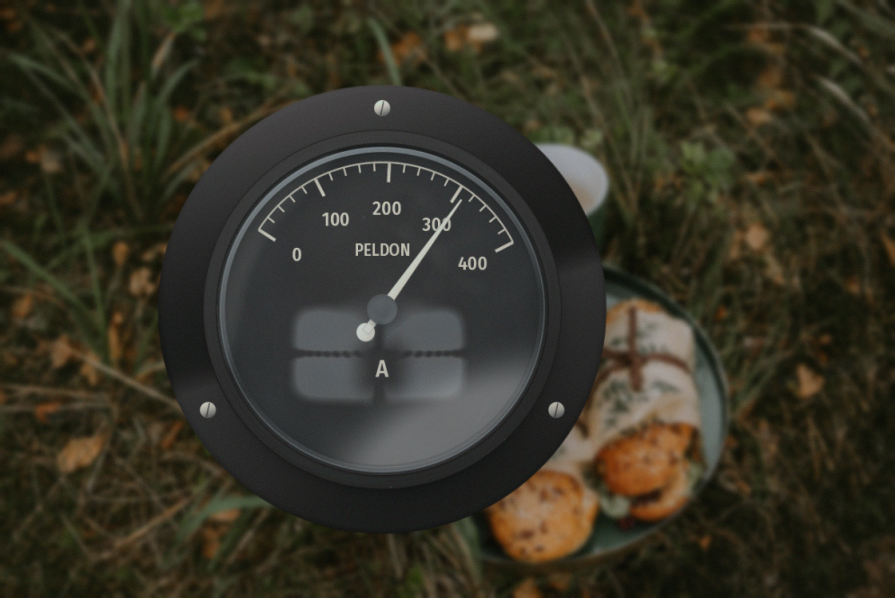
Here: 310 A
